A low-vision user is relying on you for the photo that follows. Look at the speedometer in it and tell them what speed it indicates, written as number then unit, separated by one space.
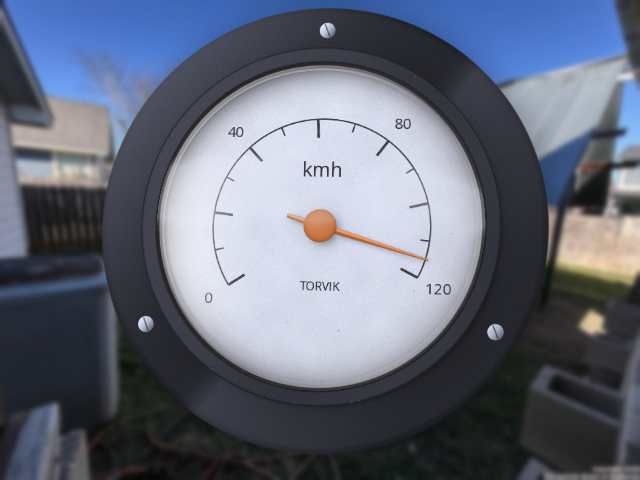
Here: 115 km/h
